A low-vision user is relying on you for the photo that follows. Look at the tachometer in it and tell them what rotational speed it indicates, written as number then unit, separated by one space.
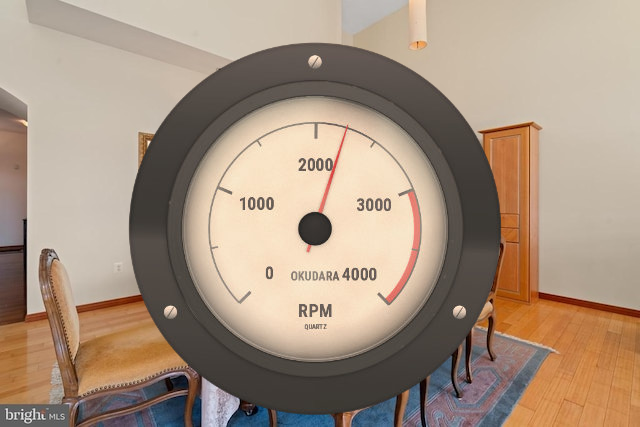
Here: 2250 rpm
